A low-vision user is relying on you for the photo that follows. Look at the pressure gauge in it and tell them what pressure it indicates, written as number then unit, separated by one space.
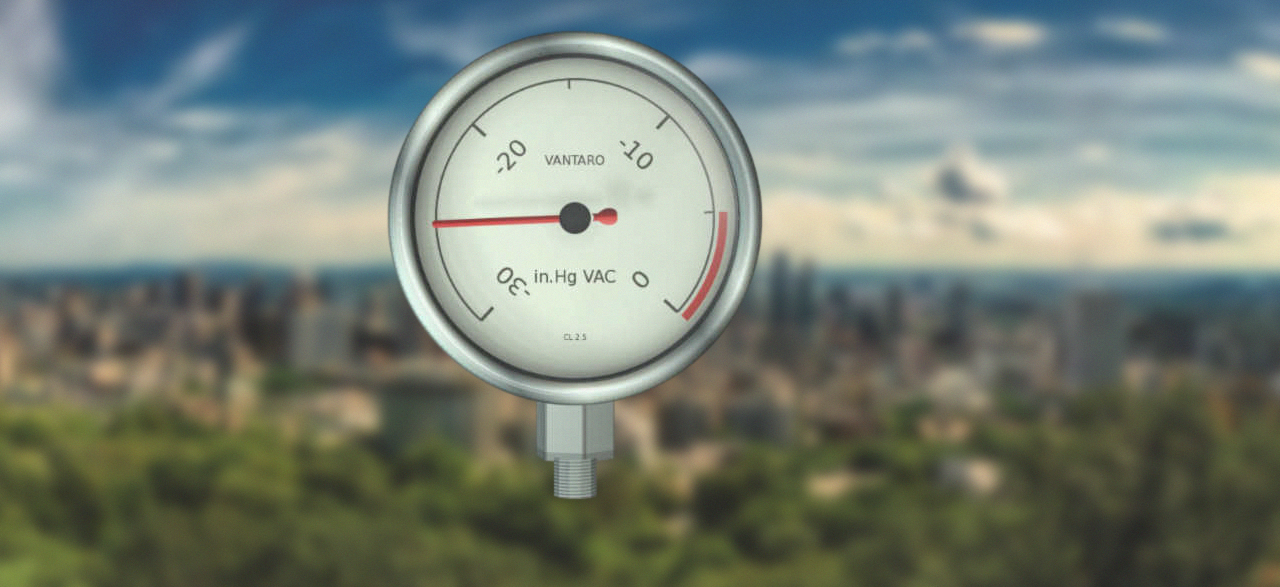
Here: -25 inHg
